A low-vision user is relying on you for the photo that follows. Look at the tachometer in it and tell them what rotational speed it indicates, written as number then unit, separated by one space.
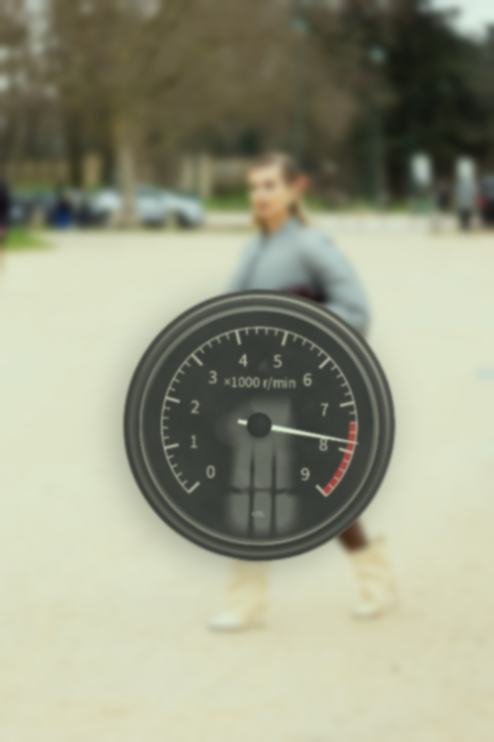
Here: 7800 rpm
